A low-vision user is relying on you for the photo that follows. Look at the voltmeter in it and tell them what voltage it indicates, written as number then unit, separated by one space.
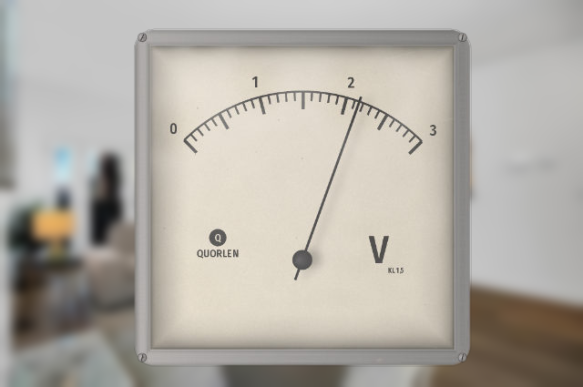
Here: 2.15 V
